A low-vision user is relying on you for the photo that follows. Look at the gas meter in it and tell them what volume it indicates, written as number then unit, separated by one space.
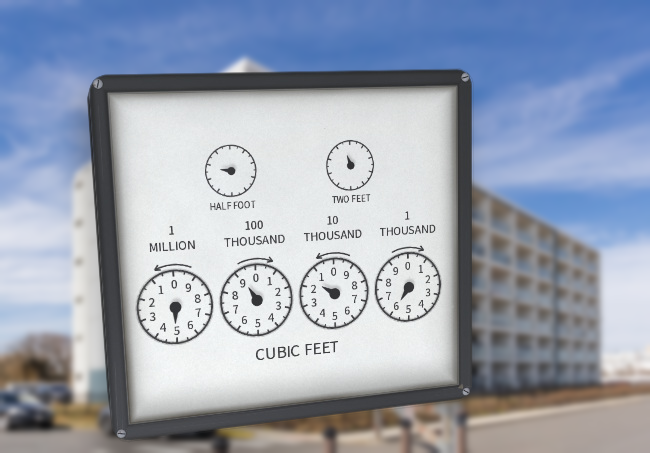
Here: 491600 ft³
